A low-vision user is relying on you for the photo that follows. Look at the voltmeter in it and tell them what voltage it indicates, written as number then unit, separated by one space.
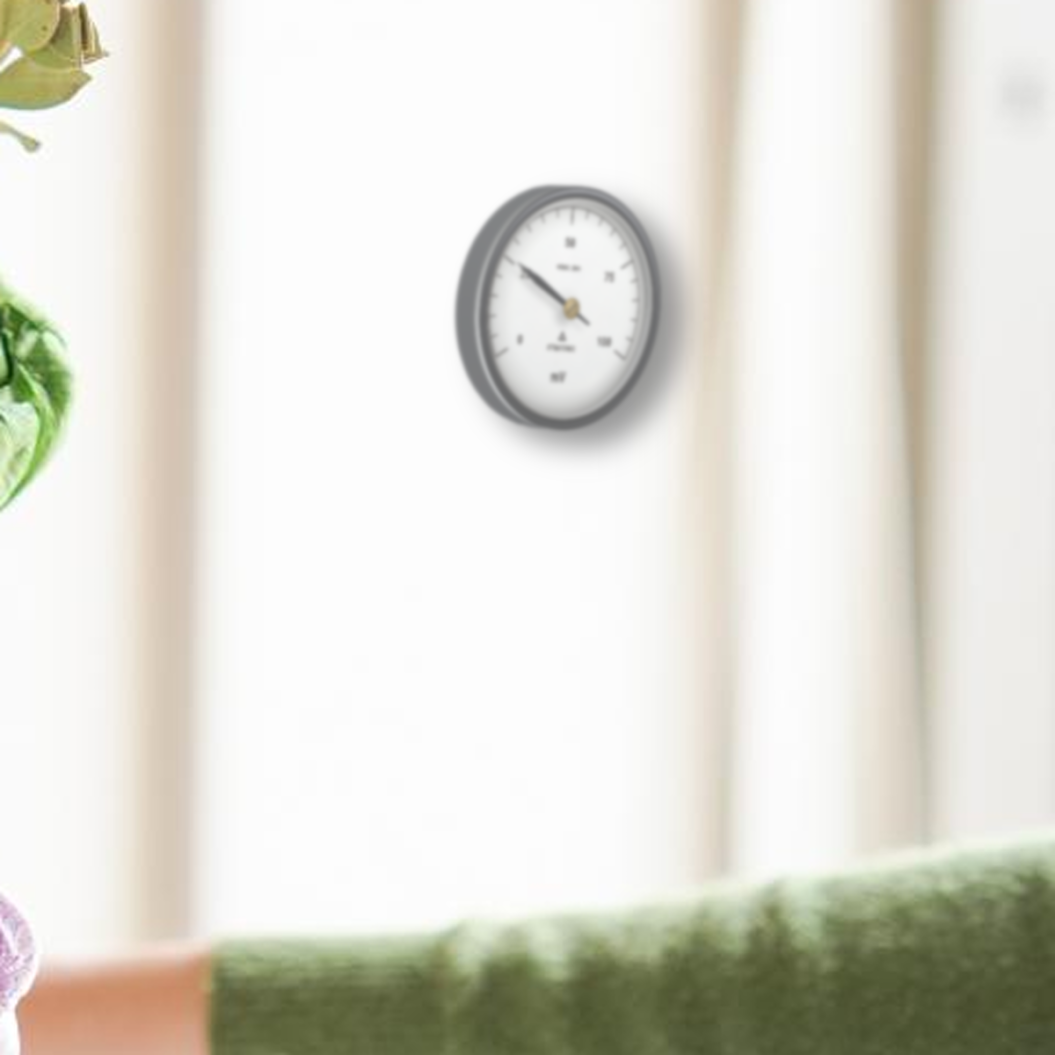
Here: 25 mV
